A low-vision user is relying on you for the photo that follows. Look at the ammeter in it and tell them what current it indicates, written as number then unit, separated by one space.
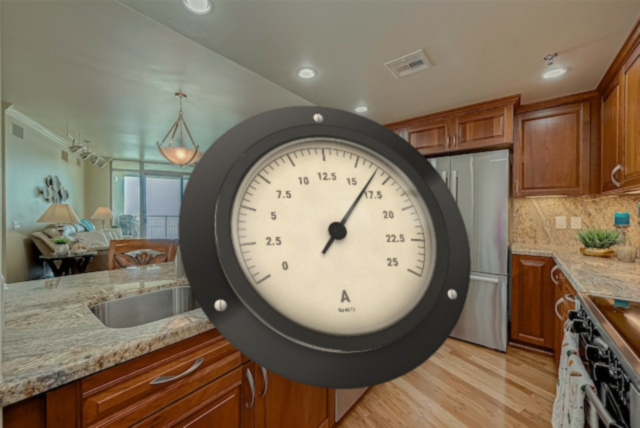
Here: 16.5 A
